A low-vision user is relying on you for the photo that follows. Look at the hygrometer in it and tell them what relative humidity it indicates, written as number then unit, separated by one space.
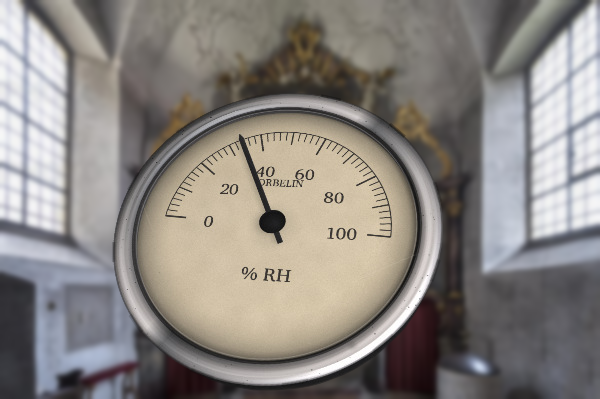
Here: 34 %
